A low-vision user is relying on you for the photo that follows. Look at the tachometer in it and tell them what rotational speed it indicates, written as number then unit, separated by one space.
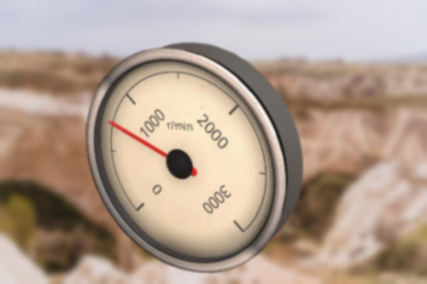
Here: 750 rpm
